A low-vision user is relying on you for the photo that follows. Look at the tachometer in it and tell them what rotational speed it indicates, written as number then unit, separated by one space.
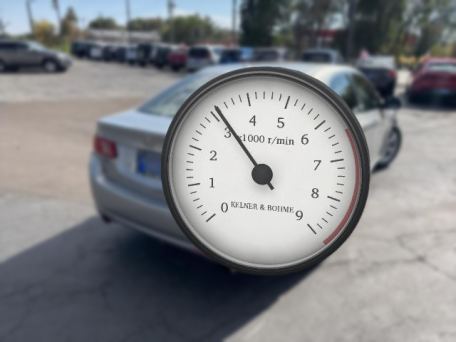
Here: 3200 rpm
